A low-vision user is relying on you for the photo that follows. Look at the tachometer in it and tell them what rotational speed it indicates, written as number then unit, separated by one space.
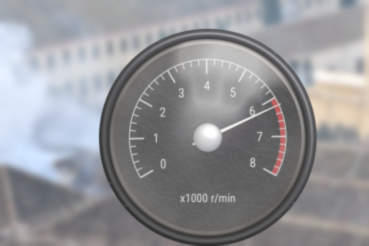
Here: 6200 rpm
